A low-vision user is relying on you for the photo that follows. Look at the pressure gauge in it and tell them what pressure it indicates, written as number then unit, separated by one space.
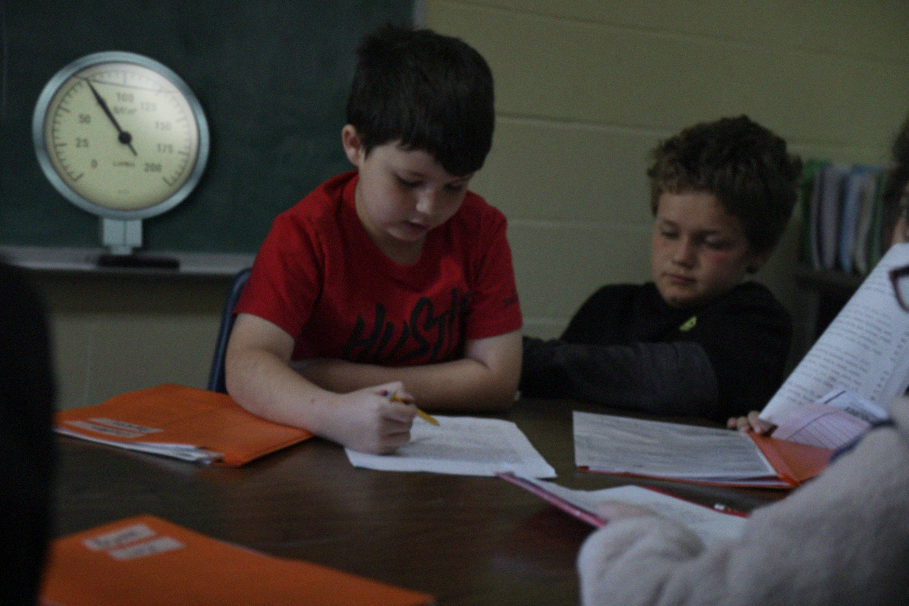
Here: 75 psi
